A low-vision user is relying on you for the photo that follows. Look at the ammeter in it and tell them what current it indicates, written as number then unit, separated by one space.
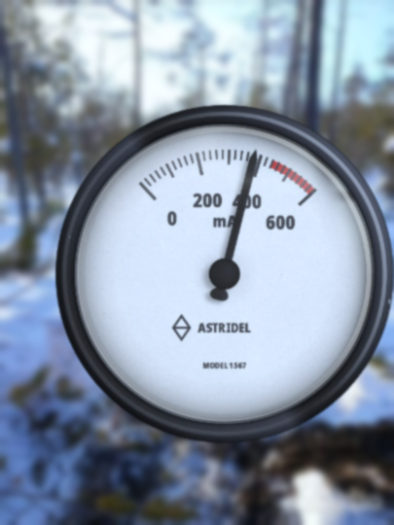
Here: 380 mA
